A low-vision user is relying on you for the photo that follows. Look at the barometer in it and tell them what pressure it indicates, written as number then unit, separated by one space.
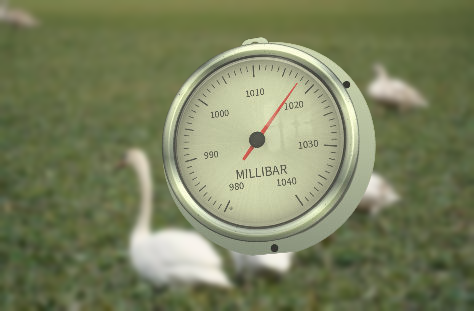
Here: 1018 mbar
